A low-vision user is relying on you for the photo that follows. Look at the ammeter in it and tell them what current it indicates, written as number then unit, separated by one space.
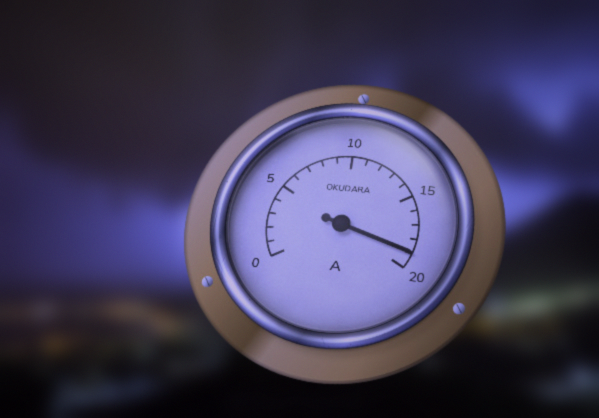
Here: 19 A
